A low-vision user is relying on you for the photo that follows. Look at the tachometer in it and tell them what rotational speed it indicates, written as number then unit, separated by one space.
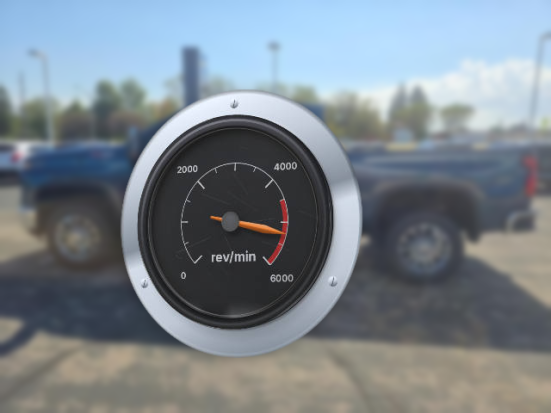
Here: 5250 rpm
